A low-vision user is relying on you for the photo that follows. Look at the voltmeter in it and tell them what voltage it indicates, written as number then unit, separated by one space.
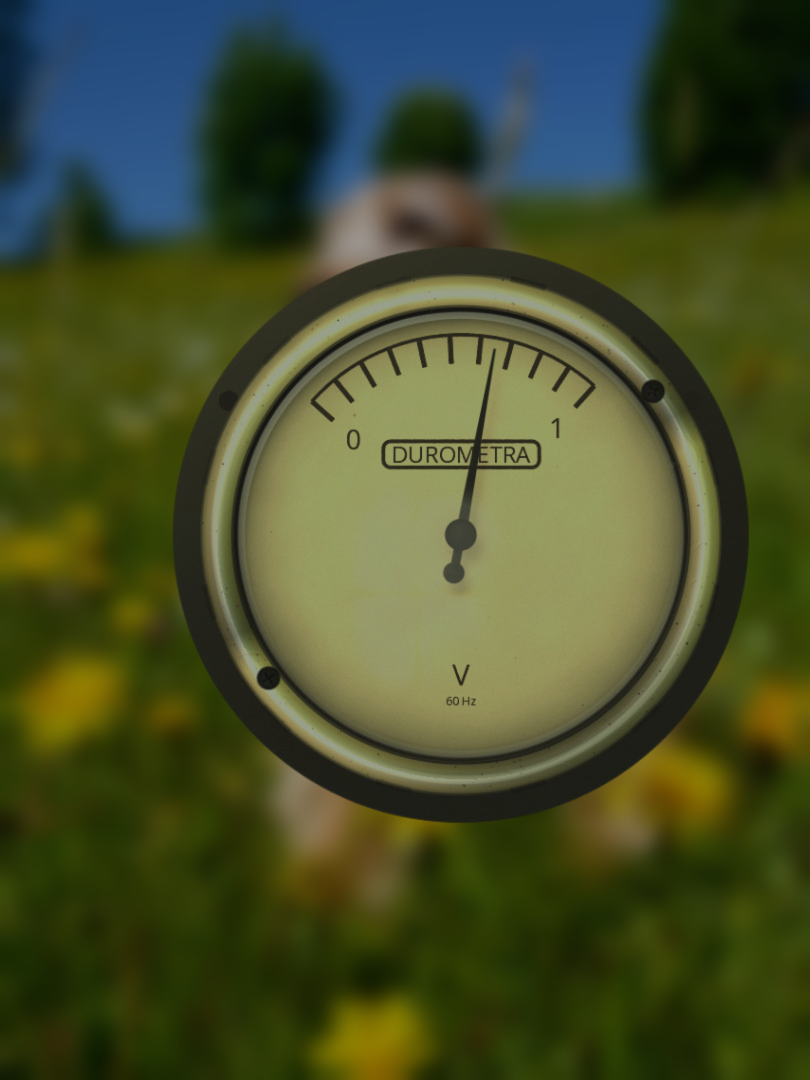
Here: 0.65 V
